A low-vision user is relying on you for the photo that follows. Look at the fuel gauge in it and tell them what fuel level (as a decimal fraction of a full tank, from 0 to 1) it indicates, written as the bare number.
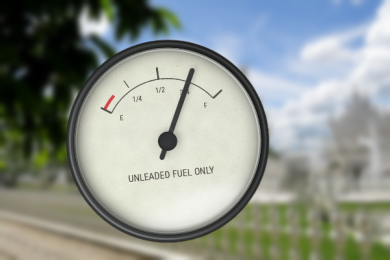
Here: 0.75
